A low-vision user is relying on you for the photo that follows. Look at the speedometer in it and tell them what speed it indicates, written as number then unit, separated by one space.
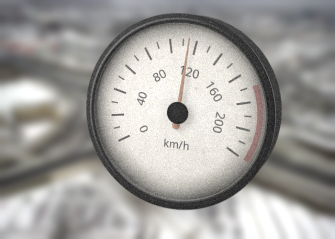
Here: 115 km/h
